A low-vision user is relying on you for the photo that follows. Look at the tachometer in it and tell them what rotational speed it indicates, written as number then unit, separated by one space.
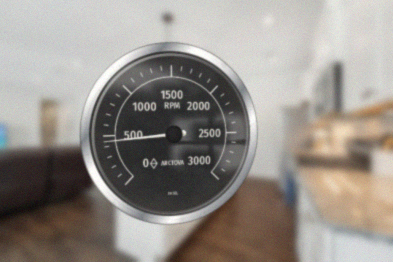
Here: 450 rpm
